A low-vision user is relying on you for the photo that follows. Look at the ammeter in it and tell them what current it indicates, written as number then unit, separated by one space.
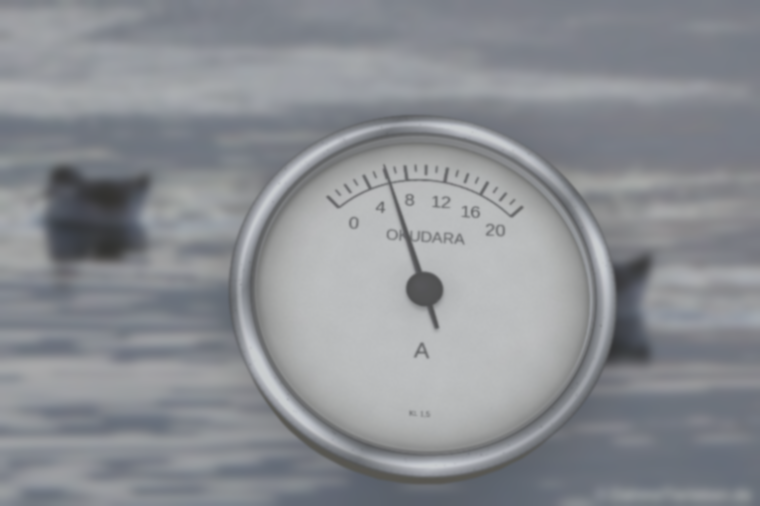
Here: 6 A
